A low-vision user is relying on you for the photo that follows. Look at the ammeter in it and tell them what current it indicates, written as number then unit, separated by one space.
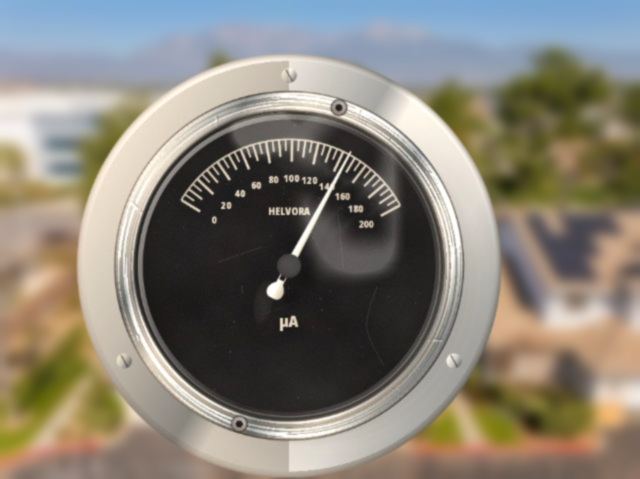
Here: 145 µA
